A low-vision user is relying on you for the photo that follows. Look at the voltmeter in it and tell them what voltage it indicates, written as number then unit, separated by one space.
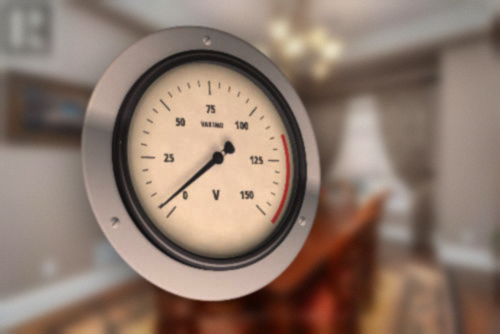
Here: 5 V
